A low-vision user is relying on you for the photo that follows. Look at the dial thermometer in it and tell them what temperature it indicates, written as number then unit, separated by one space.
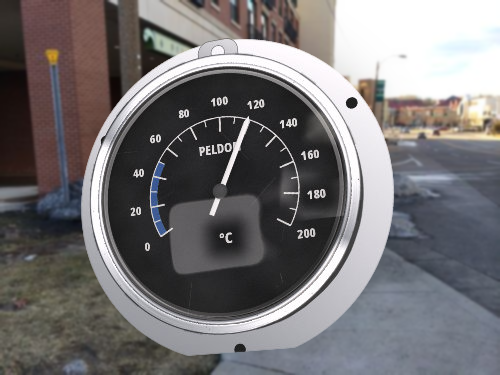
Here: 120 °C
